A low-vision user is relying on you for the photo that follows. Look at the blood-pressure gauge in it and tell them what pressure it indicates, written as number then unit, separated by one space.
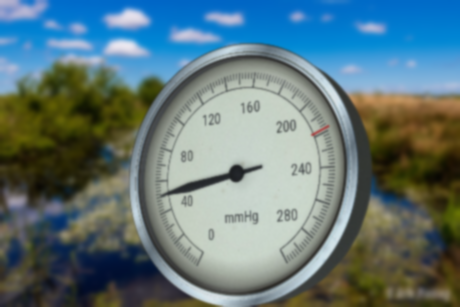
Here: 50 mmHg
